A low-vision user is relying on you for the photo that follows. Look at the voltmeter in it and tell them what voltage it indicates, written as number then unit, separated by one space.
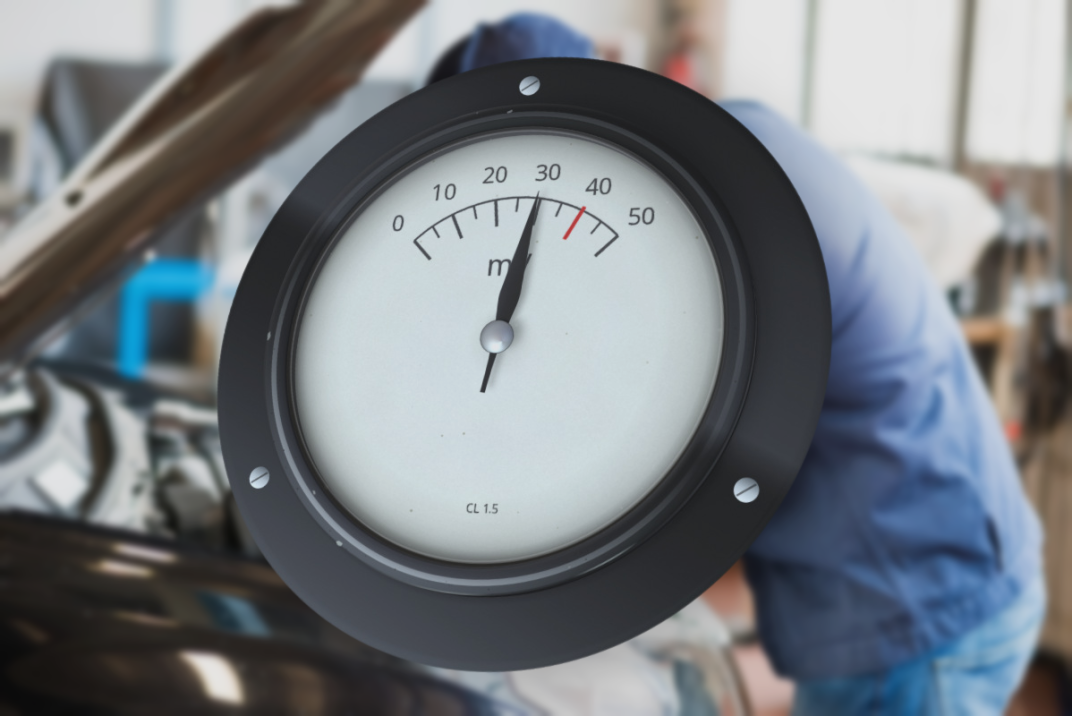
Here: 30 mV
